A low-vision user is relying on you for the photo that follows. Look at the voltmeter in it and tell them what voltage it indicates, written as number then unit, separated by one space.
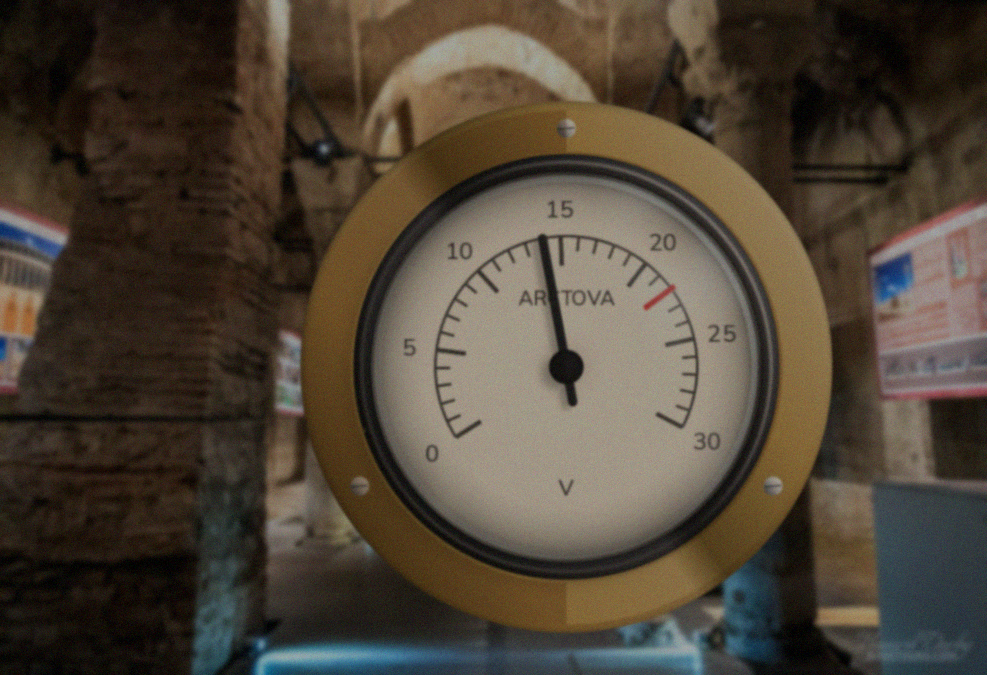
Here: 14 V
